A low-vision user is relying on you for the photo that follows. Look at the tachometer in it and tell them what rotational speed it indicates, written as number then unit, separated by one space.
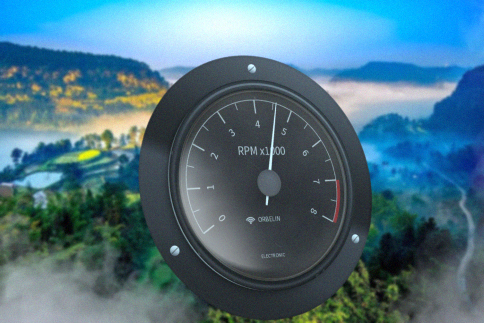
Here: 4500 rpm
